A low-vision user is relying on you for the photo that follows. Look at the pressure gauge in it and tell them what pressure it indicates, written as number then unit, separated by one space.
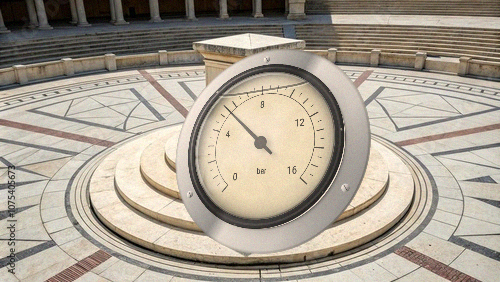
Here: 5.5 bar
